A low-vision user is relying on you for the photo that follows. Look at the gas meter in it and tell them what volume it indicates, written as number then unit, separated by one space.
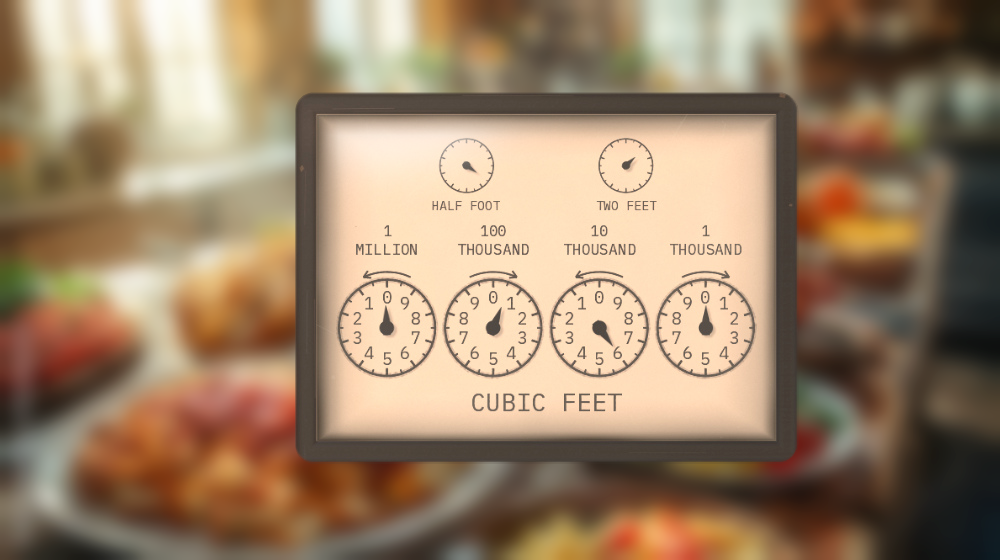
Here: 6000 ft³
